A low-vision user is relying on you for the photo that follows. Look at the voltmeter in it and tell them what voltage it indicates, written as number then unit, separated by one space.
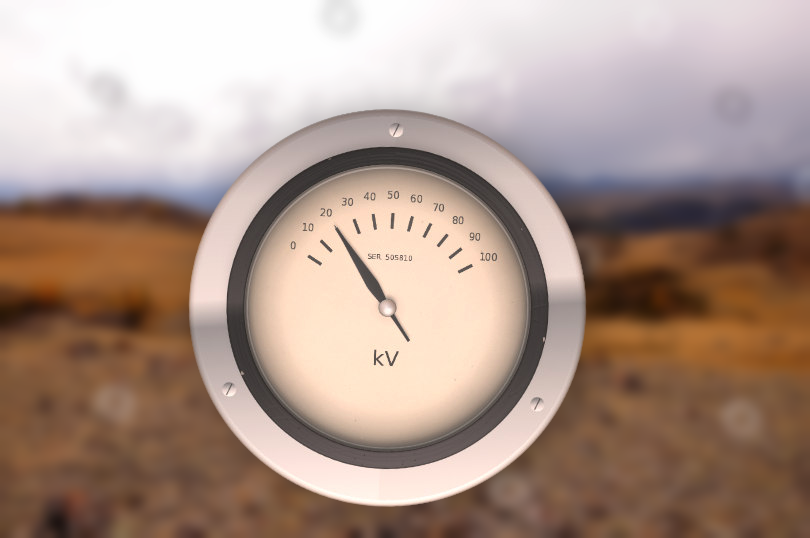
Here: 20 kV
